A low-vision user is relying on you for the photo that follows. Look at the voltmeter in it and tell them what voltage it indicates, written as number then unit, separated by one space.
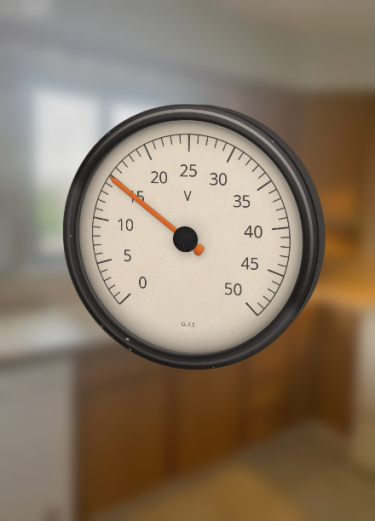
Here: 15 V
